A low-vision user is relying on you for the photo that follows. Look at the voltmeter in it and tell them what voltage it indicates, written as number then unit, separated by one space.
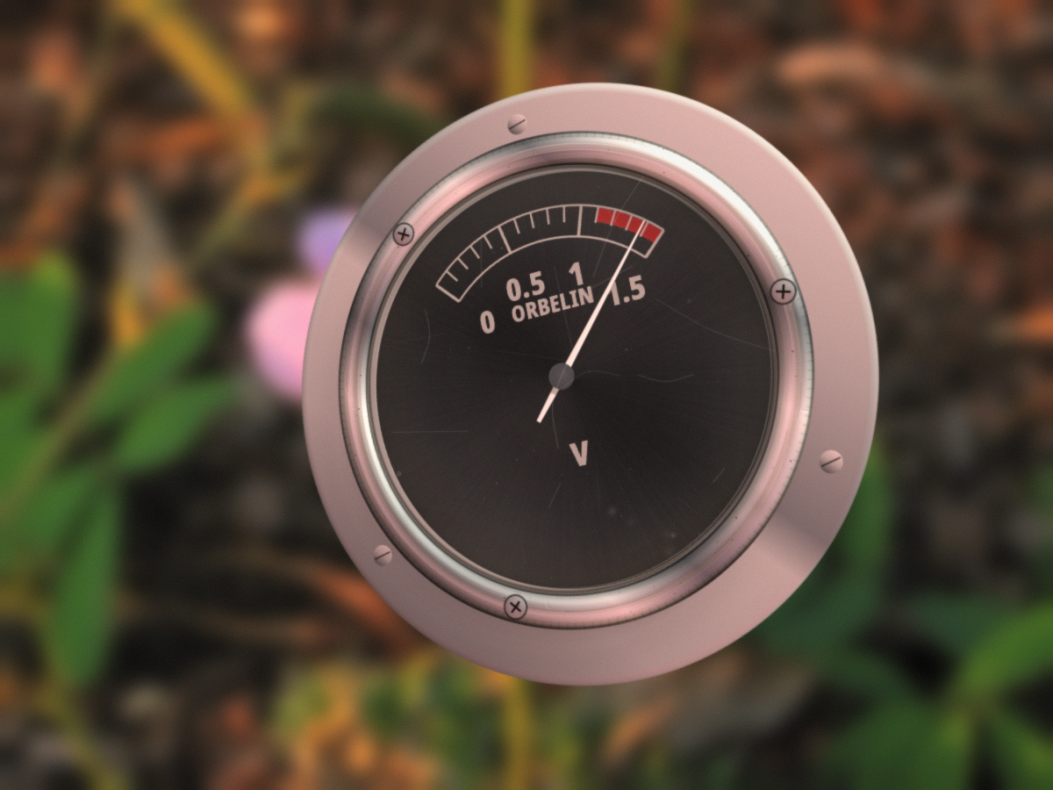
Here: 1.4 V
